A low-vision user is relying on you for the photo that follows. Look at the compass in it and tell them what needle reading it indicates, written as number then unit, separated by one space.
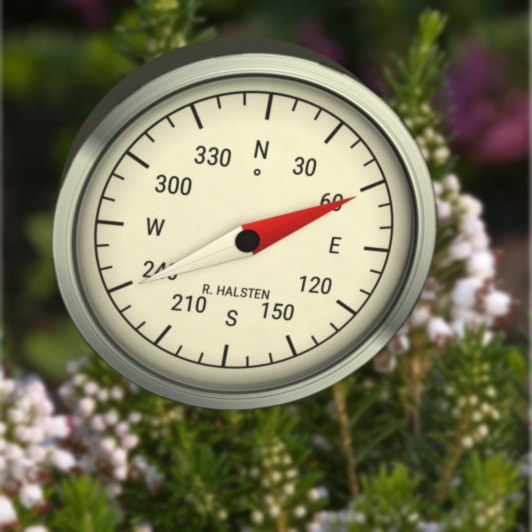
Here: 60 °
